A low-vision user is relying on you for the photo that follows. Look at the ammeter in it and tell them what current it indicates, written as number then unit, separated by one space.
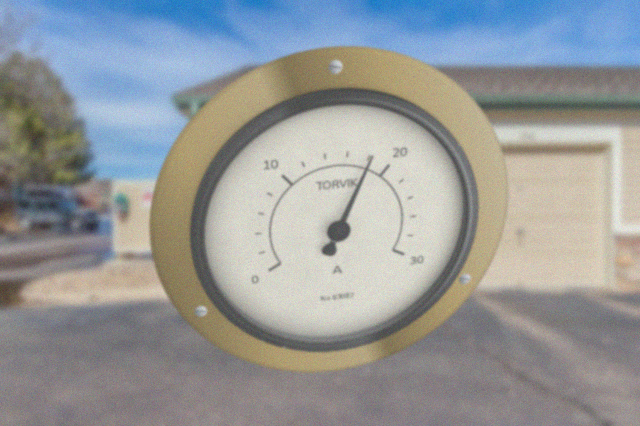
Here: 18 A
